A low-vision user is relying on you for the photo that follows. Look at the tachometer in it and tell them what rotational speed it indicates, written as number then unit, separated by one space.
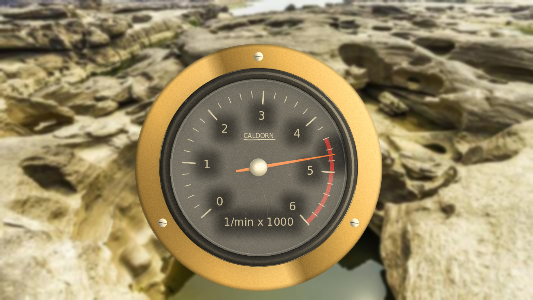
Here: 4700 rpm
